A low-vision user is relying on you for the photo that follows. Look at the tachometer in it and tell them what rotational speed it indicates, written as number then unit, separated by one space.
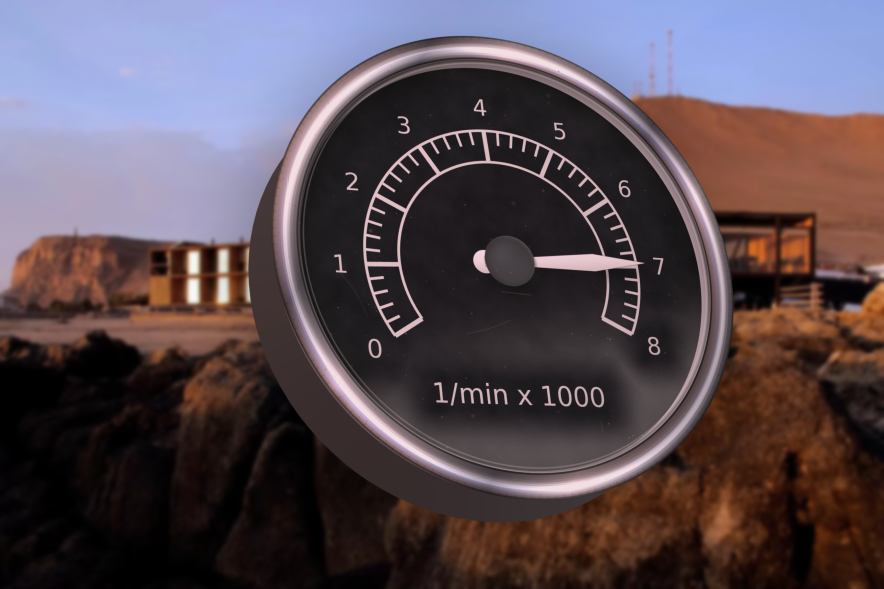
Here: 7000 rpm
